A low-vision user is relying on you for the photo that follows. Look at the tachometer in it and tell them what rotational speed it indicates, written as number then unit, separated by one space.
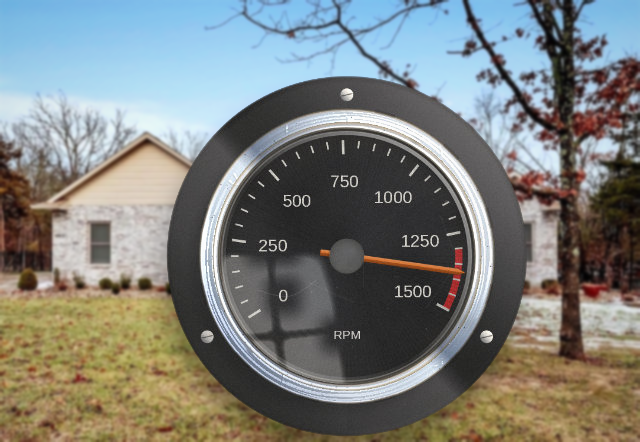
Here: 1375 rpm
